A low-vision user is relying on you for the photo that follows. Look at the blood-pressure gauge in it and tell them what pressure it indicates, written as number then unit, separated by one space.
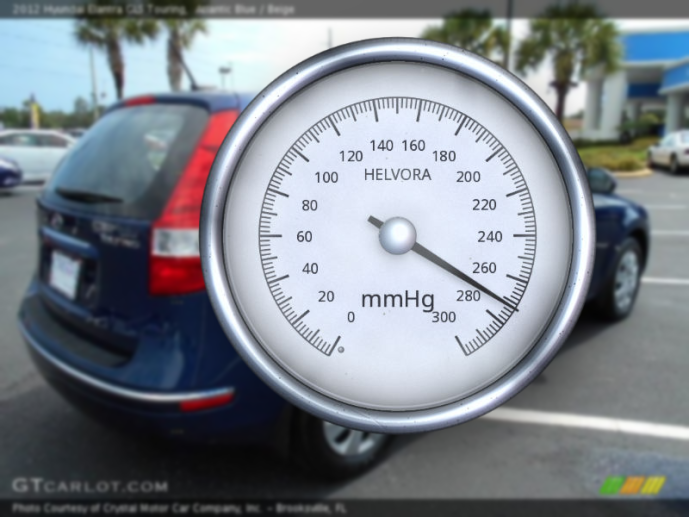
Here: 272 mmHg
